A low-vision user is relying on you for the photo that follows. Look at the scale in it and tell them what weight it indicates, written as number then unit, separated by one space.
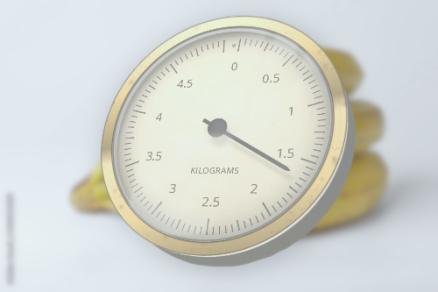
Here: 1.65 kg
